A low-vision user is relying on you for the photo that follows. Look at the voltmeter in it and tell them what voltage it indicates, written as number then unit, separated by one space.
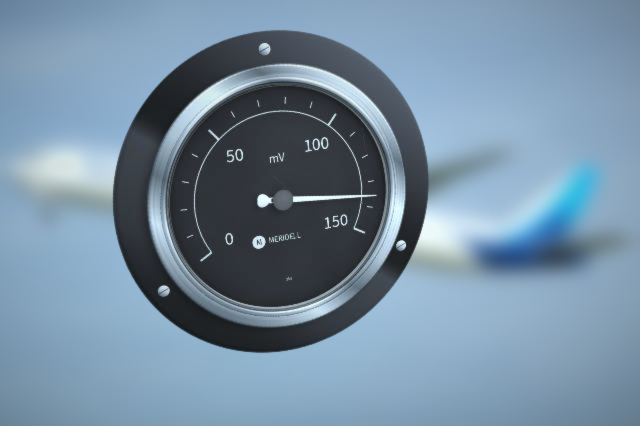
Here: 135 mV
